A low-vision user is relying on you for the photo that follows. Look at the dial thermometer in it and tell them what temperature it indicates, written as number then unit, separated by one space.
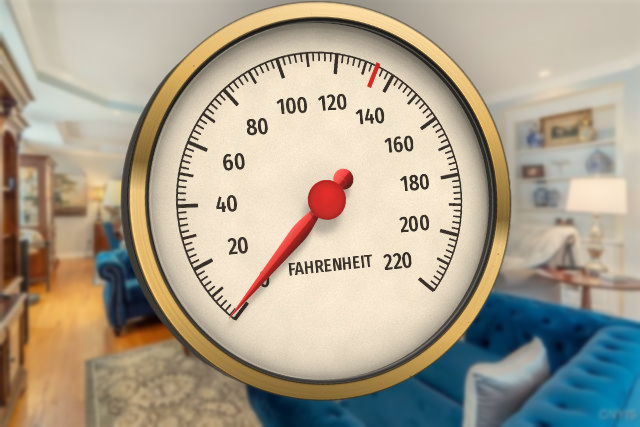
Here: 2 °F
